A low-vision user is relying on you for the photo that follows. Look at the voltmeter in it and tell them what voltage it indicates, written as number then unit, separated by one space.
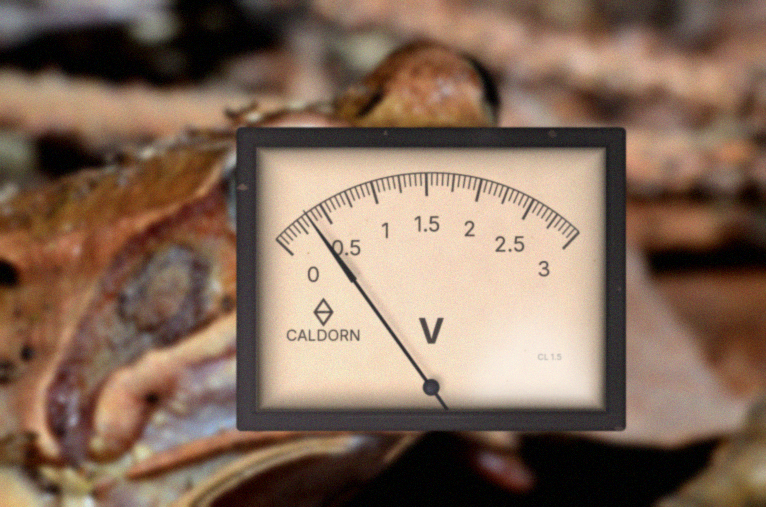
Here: 0.35 V
